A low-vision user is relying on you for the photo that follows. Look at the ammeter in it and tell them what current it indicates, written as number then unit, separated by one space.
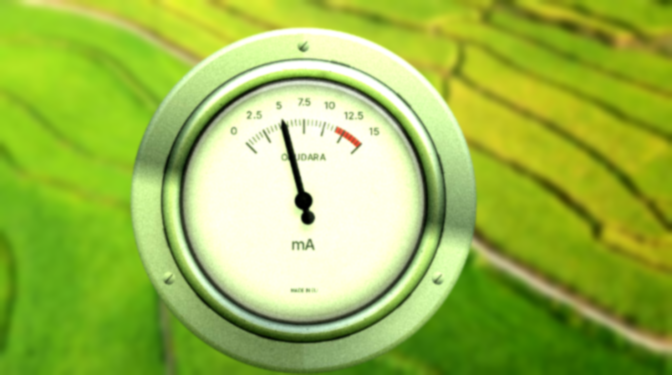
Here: 5 mA
